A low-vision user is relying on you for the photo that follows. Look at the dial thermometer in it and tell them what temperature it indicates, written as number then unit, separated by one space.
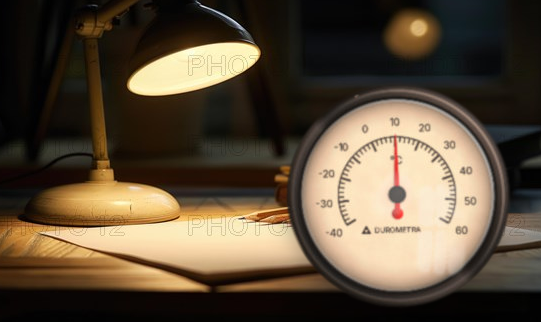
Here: 10 °C
